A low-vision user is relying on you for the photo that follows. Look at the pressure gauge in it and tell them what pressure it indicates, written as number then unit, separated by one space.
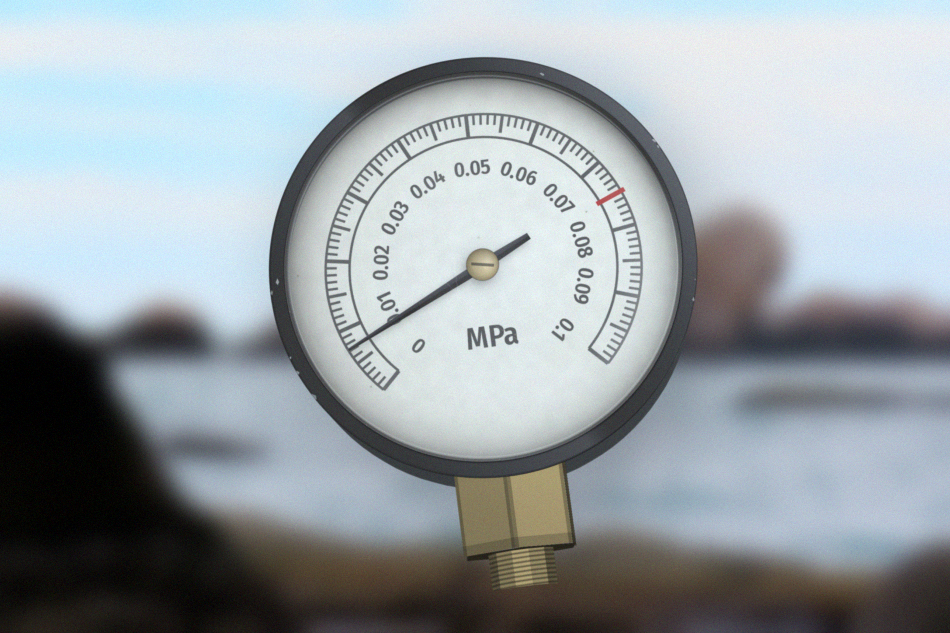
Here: 0.007 MPa
